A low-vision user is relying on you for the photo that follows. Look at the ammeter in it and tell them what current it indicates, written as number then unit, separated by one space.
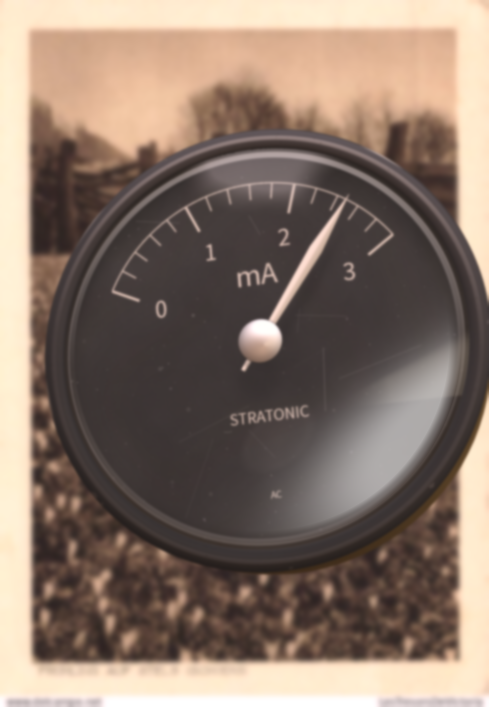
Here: 2.5 mA
